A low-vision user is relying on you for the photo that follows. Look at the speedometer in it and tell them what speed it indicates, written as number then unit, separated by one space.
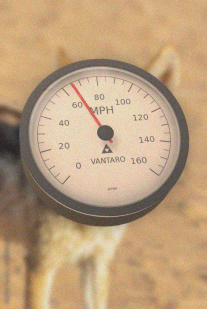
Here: 65 mph
